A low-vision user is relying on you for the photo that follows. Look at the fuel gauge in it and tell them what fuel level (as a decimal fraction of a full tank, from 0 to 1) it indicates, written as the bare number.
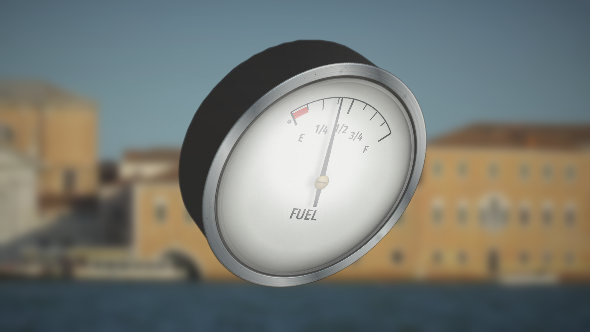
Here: 0.375
